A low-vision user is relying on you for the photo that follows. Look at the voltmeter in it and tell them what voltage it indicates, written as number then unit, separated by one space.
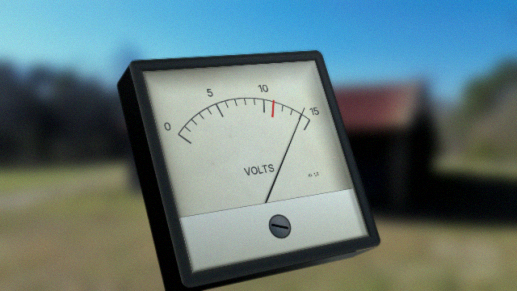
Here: 14 V
